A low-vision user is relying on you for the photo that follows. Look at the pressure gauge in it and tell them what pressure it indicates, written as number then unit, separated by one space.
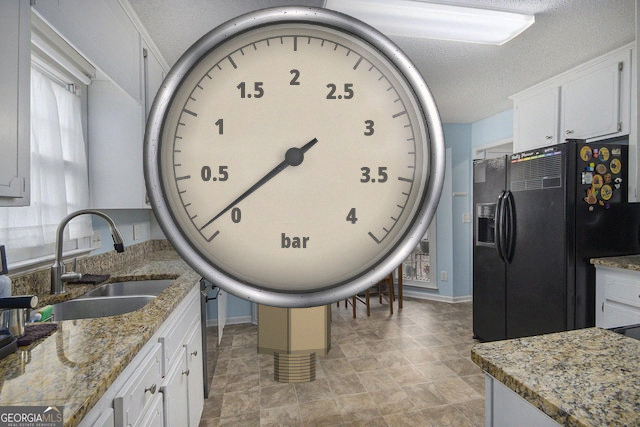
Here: 0.1 bar
